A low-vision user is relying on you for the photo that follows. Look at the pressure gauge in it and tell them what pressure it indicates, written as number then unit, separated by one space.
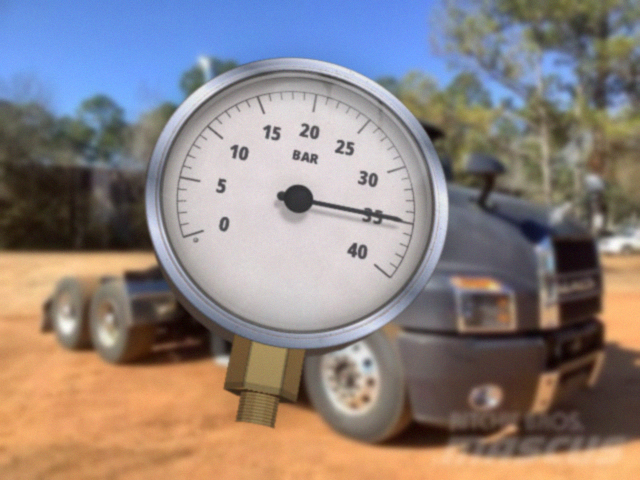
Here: 35 bar
